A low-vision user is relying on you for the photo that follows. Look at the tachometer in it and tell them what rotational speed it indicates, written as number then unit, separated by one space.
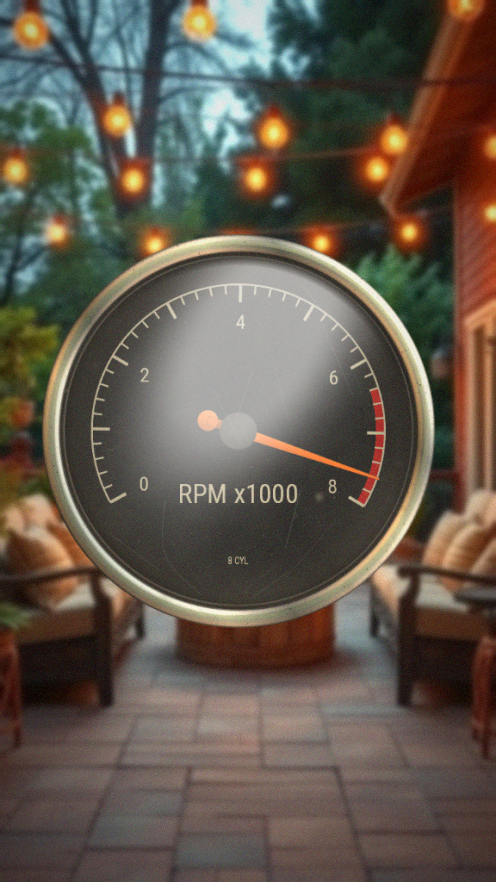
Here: 7600 rpm
